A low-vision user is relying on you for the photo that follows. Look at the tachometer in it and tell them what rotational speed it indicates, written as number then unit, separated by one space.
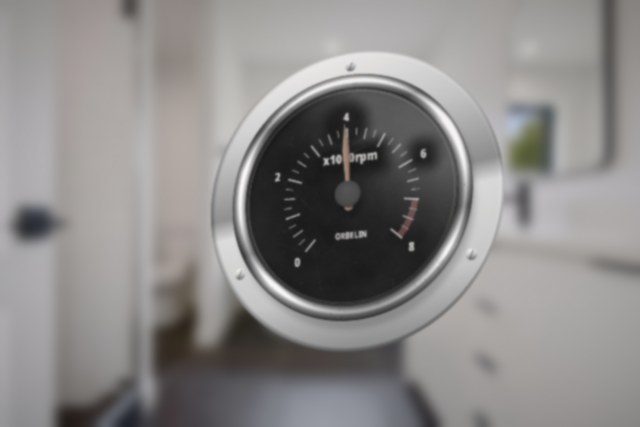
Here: 4000 rpm
